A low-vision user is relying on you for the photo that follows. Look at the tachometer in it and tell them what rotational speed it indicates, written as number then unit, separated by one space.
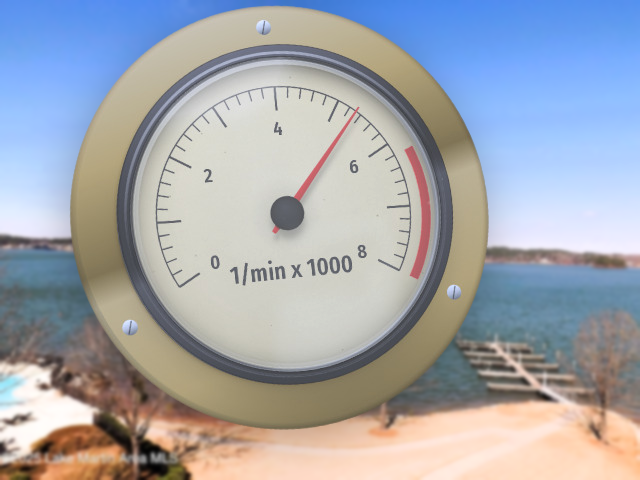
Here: 5300 rpm
